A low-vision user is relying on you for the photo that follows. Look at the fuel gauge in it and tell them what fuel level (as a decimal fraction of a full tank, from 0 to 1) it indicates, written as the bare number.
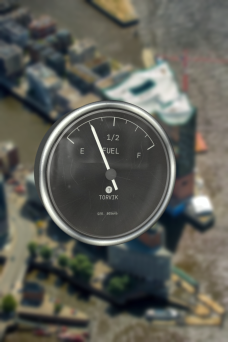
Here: 0.25
